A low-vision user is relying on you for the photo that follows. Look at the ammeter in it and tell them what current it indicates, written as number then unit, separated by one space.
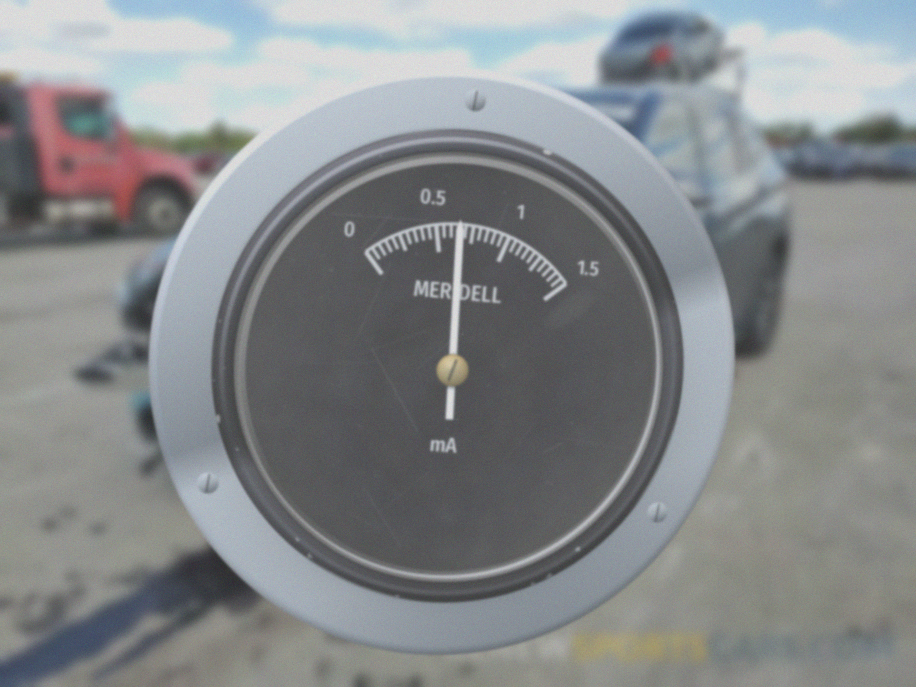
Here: 0.65 mA
